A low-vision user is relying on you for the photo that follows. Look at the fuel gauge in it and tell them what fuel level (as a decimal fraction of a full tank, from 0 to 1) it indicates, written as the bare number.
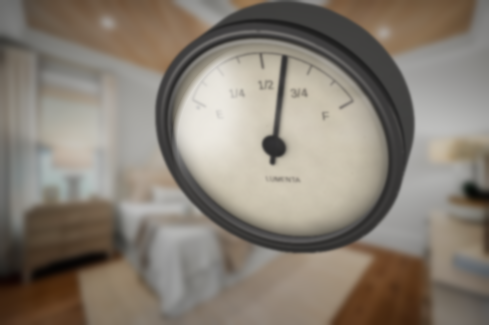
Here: 0.625
